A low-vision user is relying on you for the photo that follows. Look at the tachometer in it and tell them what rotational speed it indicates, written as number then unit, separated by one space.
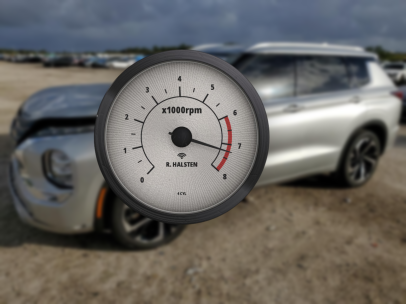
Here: 7250 rpm
